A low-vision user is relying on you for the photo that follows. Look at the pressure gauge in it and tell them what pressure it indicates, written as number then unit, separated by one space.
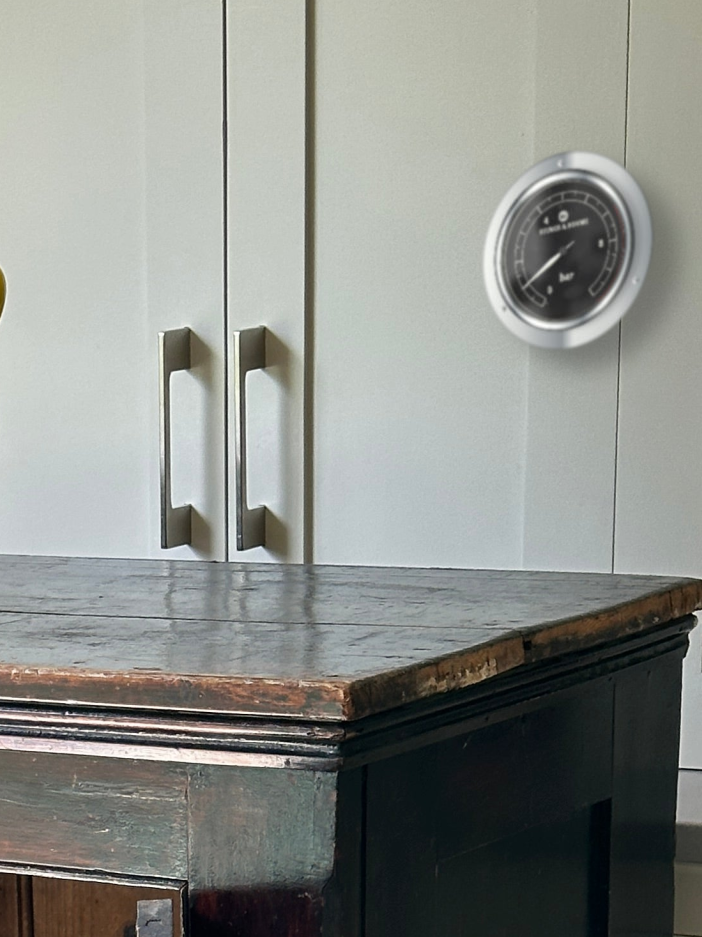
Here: 1 bar
